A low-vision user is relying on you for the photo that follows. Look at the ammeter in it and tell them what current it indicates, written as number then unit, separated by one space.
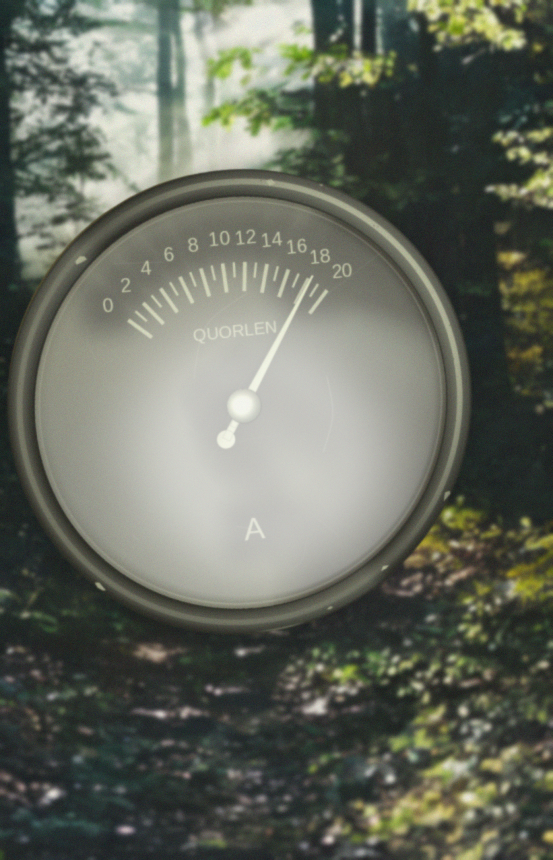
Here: 18 A
